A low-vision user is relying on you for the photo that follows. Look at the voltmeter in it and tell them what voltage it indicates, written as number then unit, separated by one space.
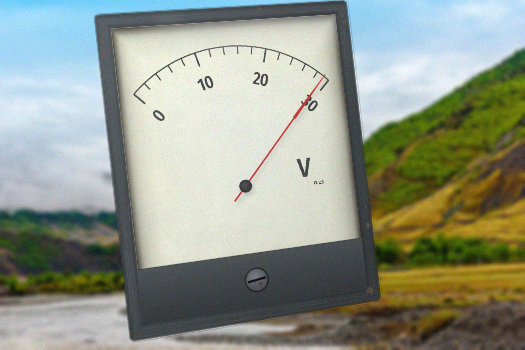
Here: 29 V
